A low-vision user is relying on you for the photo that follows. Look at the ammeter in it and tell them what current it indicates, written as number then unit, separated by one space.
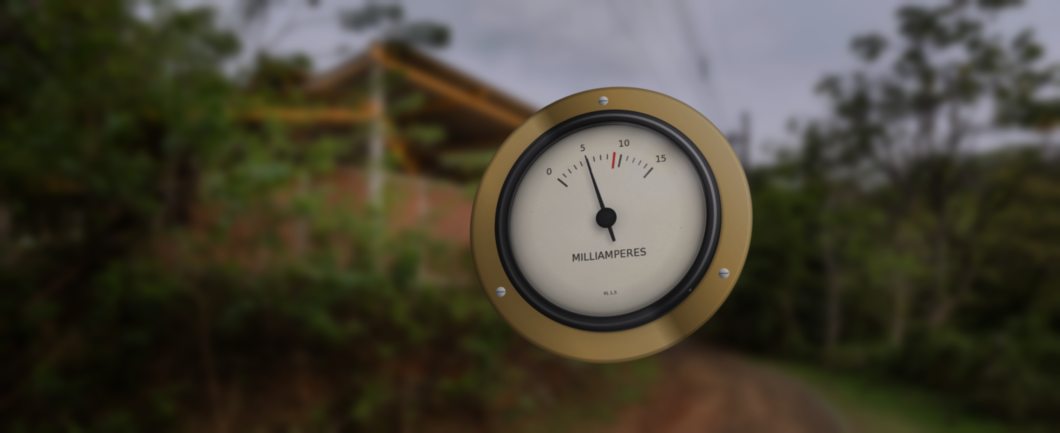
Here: 5 mA
